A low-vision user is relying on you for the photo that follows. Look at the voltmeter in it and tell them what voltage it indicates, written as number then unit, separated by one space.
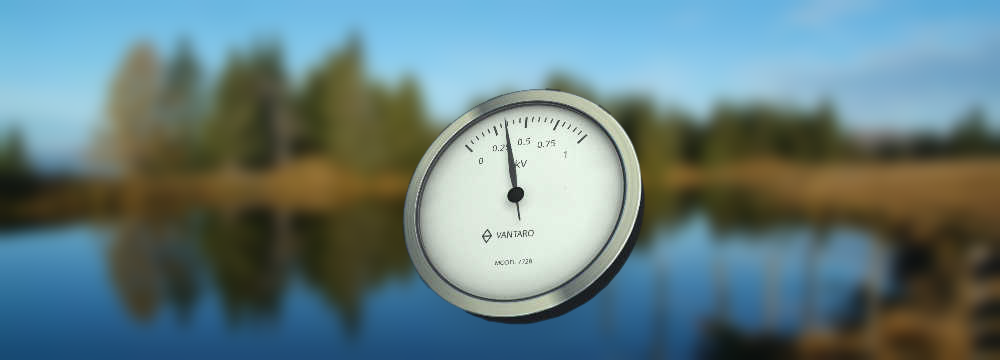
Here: 0.35 kV
